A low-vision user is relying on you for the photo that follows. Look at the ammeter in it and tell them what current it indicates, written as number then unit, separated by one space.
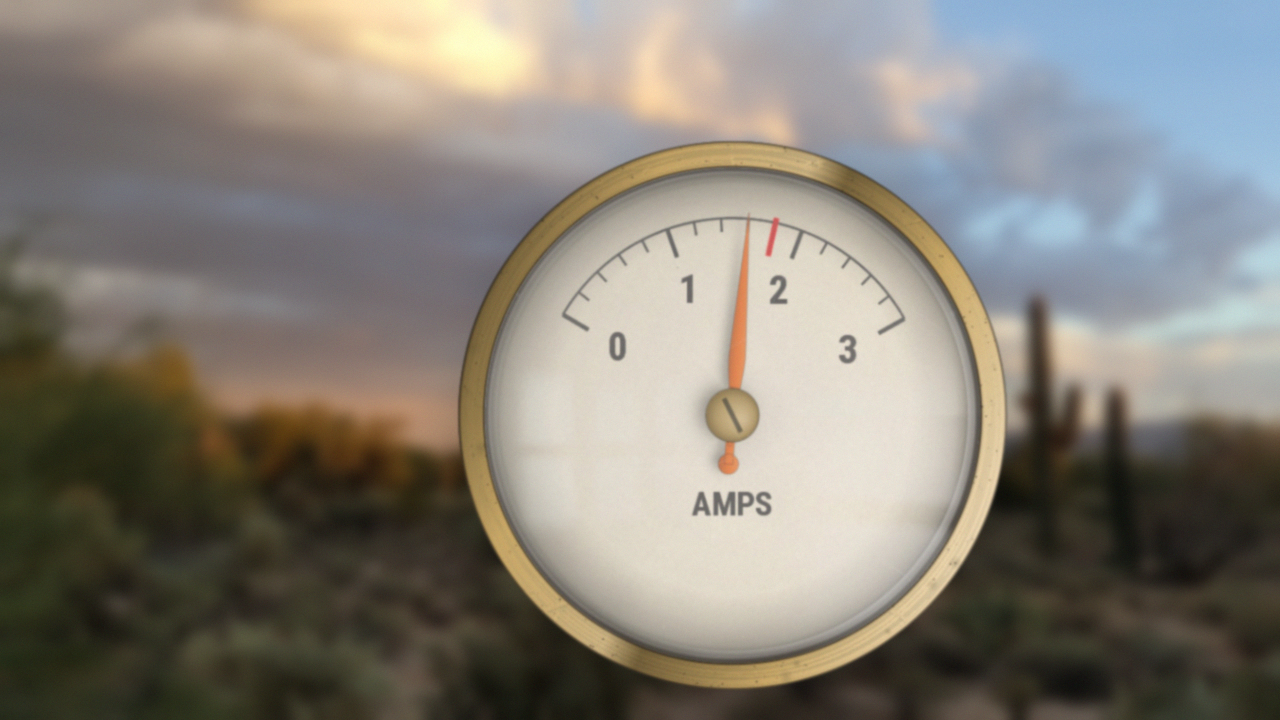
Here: 1.6 A
